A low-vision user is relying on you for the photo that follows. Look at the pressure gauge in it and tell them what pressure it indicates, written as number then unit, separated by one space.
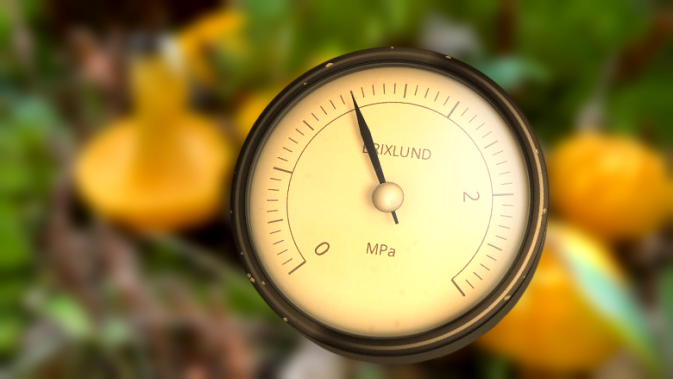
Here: 1 MPa
